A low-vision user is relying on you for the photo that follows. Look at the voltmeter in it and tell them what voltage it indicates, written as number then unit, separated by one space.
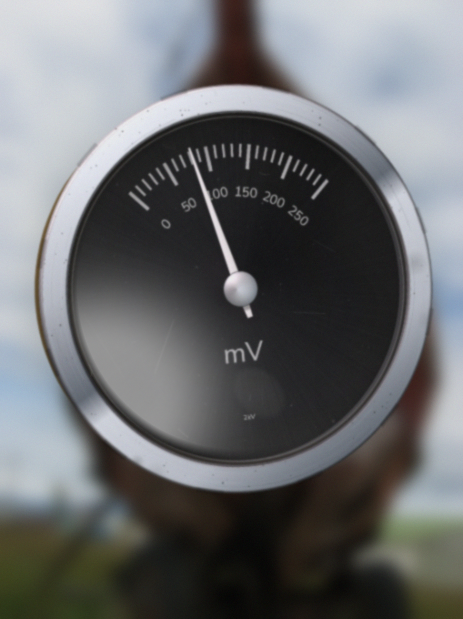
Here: 80 mV
